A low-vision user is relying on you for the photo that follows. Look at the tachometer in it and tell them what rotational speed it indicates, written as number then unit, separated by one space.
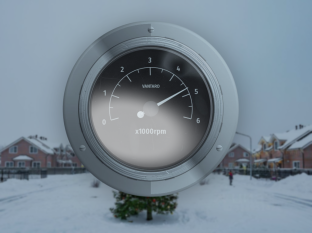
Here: 4750 rpm
